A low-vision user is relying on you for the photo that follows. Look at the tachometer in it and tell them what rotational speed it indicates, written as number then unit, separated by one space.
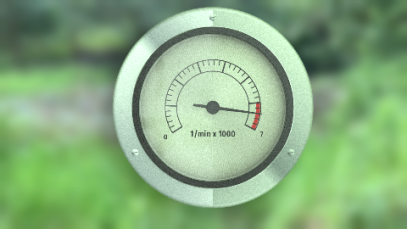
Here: 6400 rpm
